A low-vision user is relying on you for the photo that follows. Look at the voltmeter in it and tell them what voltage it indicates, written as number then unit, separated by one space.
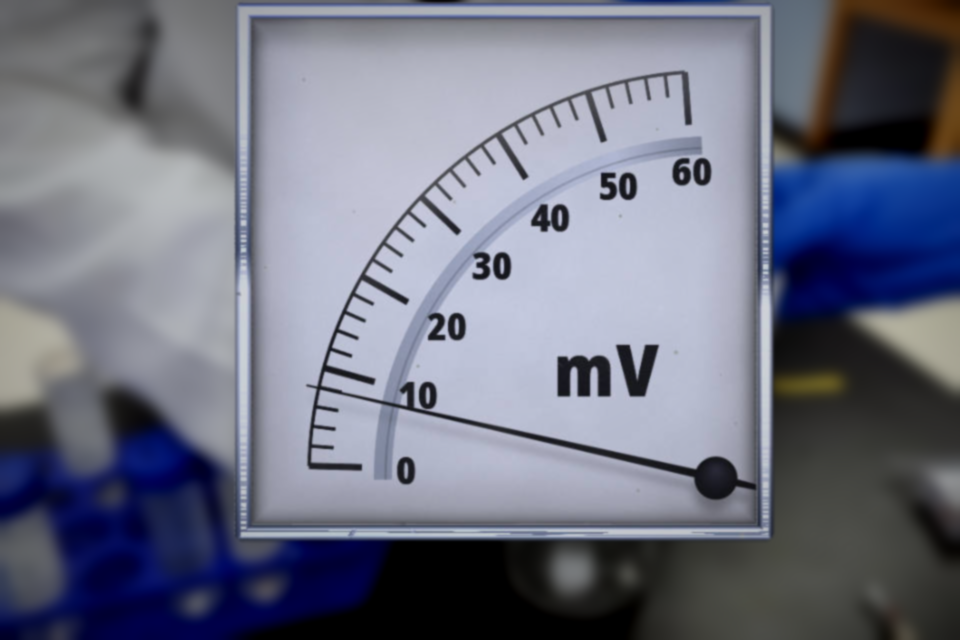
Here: 8 mV
